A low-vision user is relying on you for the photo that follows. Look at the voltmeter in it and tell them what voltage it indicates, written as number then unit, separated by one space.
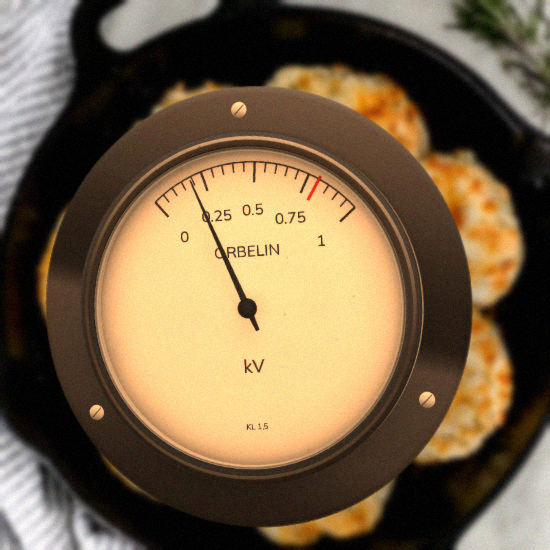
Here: 0.2 kV
